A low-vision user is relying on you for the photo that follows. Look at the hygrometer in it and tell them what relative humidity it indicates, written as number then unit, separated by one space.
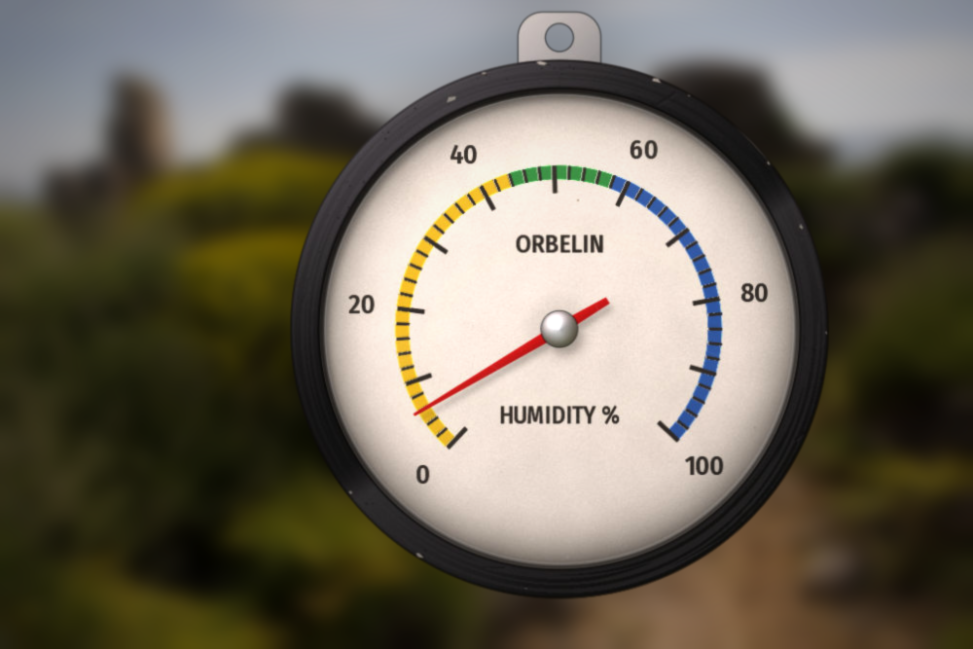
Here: 6 %
